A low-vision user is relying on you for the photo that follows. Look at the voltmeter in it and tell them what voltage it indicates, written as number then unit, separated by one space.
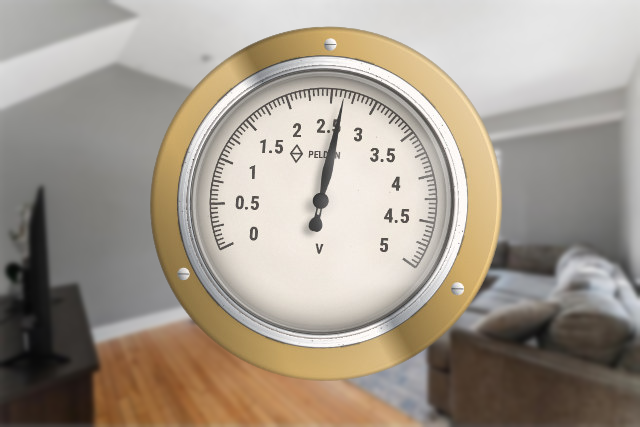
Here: 2.65 V
